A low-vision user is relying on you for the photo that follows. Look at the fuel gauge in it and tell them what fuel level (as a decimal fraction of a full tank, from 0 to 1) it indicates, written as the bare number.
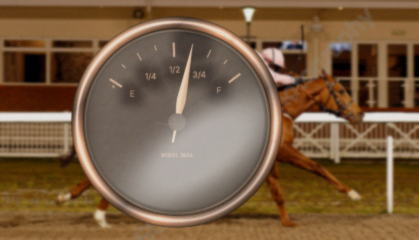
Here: 0.625
